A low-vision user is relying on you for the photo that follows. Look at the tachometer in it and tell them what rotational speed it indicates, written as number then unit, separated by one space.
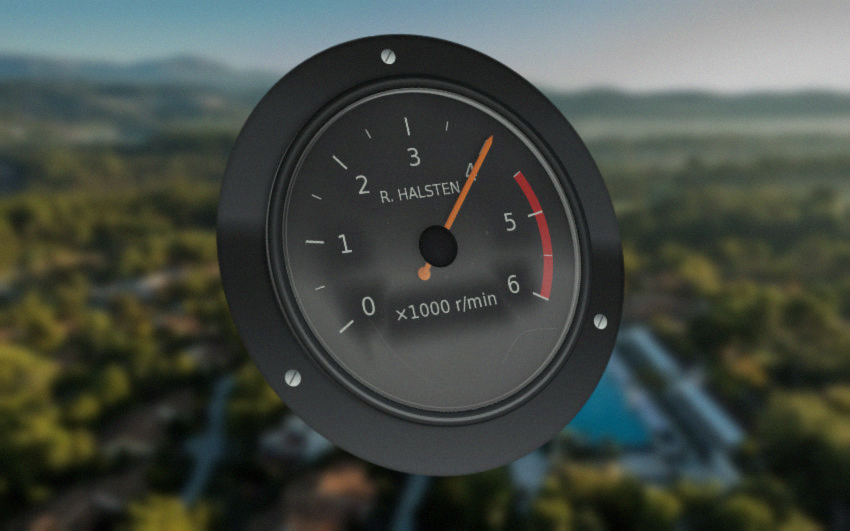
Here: 4000 rpm
